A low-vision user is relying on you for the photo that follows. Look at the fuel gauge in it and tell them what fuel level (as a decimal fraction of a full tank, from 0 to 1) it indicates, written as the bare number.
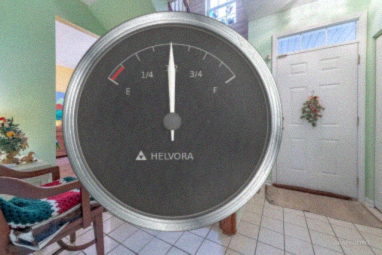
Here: 0.5
